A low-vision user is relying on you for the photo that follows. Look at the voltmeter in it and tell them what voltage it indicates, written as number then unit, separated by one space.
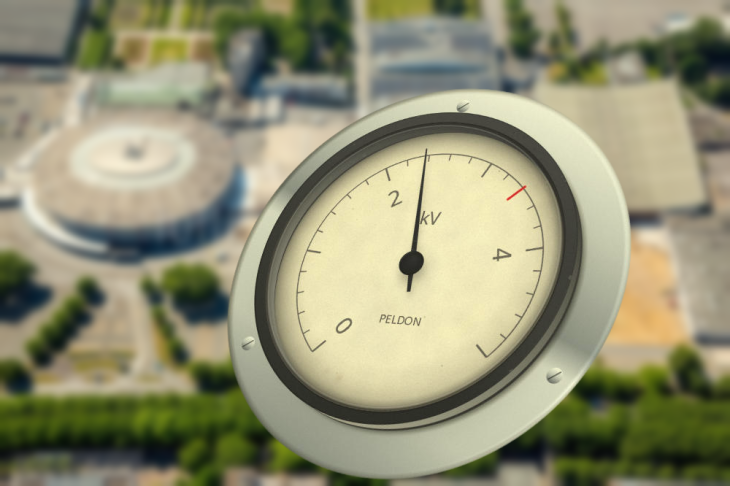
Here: 2.4 kV
